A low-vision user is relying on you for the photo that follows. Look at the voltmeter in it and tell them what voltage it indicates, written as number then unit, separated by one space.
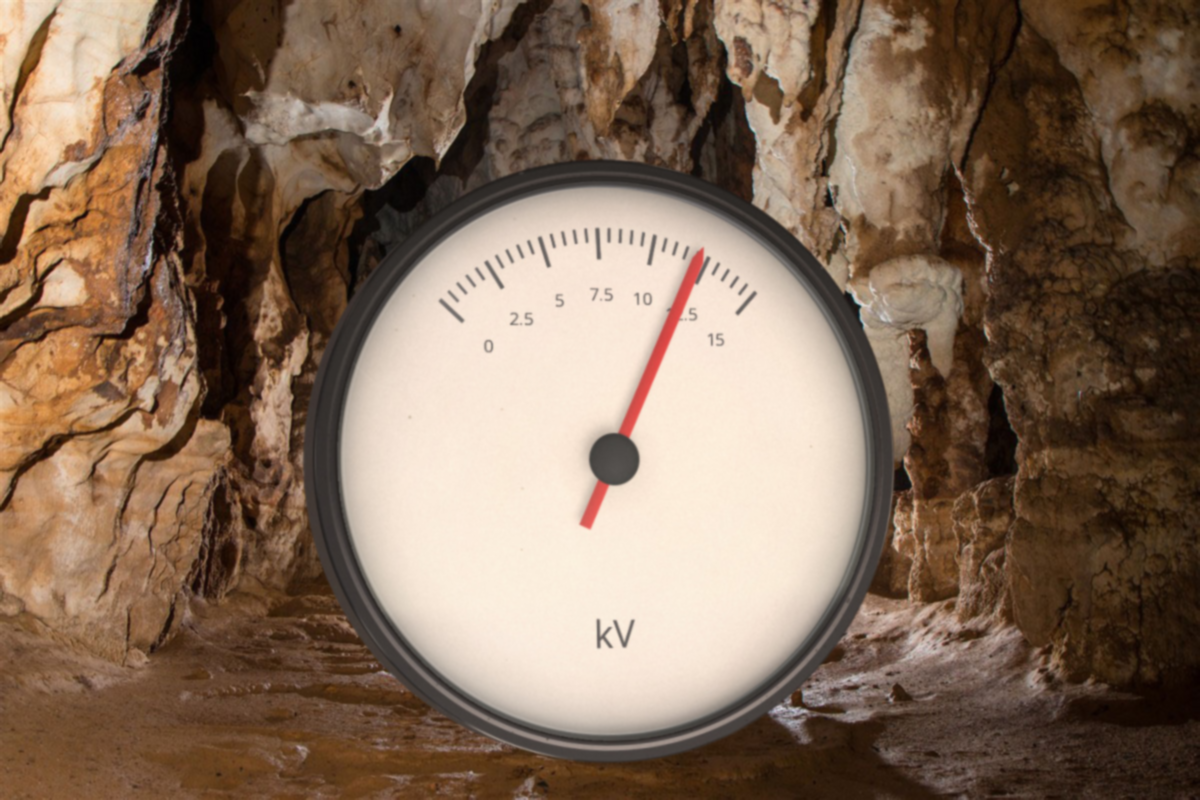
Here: 12 kV
